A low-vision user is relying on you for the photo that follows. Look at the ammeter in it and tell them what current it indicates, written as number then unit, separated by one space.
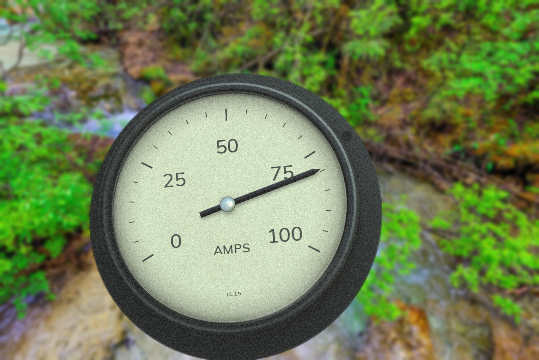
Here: 80 A
